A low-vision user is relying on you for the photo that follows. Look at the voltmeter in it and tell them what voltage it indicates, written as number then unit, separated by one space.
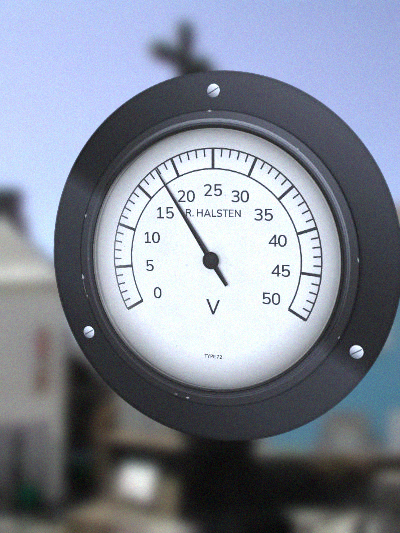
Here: 18 V
